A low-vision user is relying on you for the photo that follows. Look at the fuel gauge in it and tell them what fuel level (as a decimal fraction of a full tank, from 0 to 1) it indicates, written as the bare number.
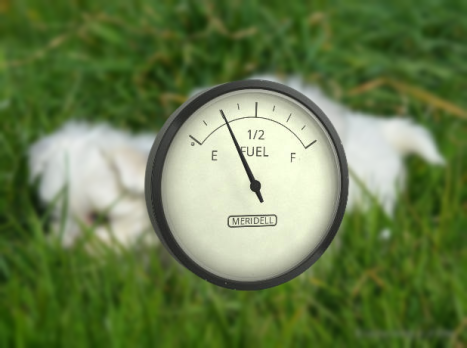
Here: 0.25
